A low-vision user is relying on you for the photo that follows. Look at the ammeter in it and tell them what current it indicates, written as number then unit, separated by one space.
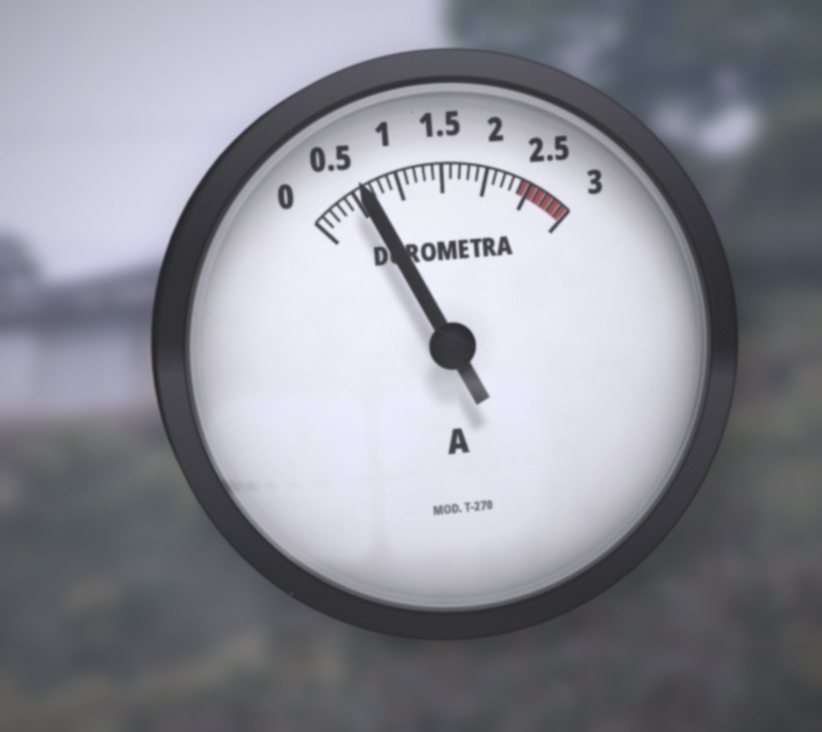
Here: 0.6 A
